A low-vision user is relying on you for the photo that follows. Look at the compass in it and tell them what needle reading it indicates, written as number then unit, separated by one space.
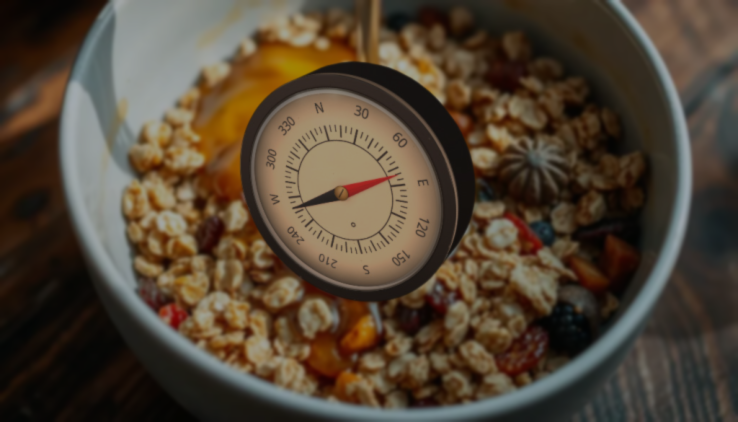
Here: 80 °
